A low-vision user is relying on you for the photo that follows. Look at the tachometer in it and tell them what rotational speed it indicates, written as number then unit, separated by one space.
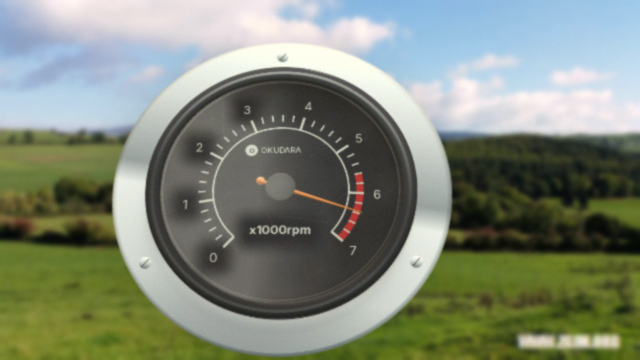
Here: 6400 rpm
